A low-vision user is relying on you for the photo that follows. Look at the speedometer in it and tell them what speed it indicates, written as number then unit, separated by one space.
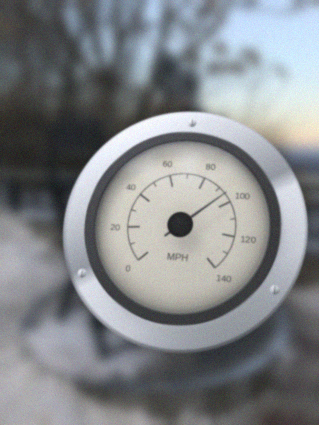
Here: 95 mph
